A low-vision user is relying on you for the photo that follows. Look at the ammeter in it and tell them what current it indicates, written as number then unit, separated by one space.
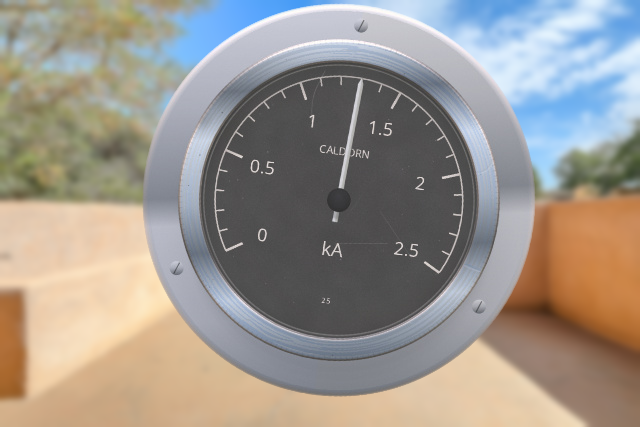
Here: 1.3 kA
